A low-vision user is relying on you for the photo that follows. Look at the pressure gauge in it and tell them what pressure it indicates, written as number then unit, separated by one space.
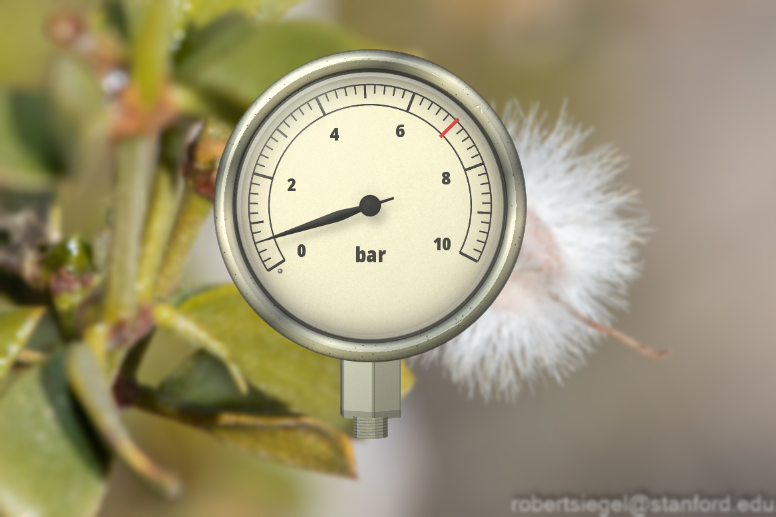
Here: 0.6 bar
